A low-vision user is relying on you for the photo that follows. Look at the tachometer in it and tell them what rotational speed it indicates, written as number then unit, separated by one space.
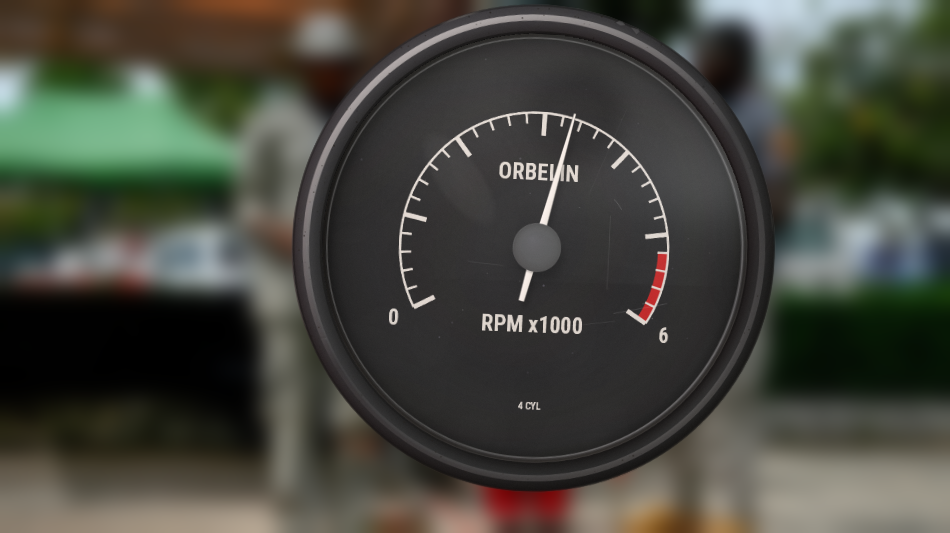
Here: 3300 rpm
